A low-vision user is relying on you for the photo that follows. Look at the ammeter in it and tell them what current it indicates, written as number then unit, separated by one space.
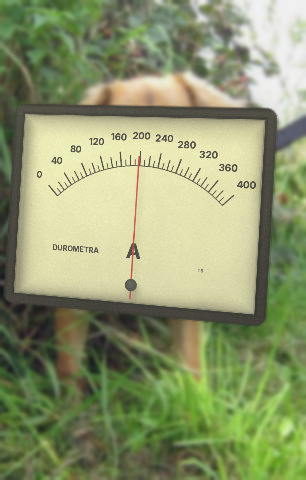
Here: 200 A
